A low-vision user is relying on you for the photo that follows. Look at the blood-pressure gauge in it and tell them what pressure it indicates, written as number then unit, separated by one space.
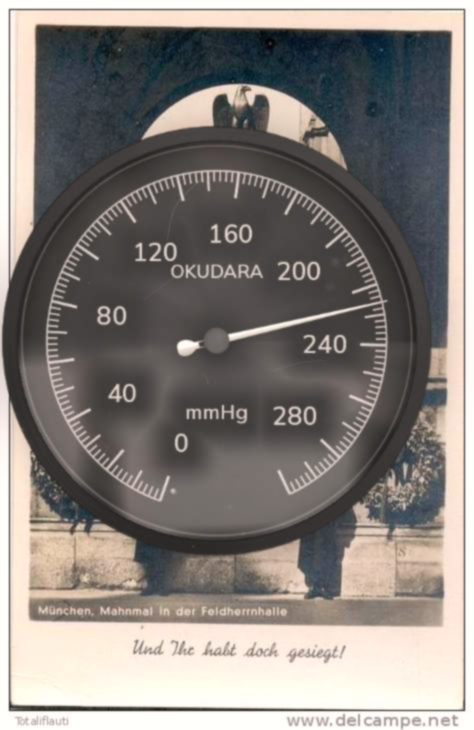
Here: 226 mmHg
